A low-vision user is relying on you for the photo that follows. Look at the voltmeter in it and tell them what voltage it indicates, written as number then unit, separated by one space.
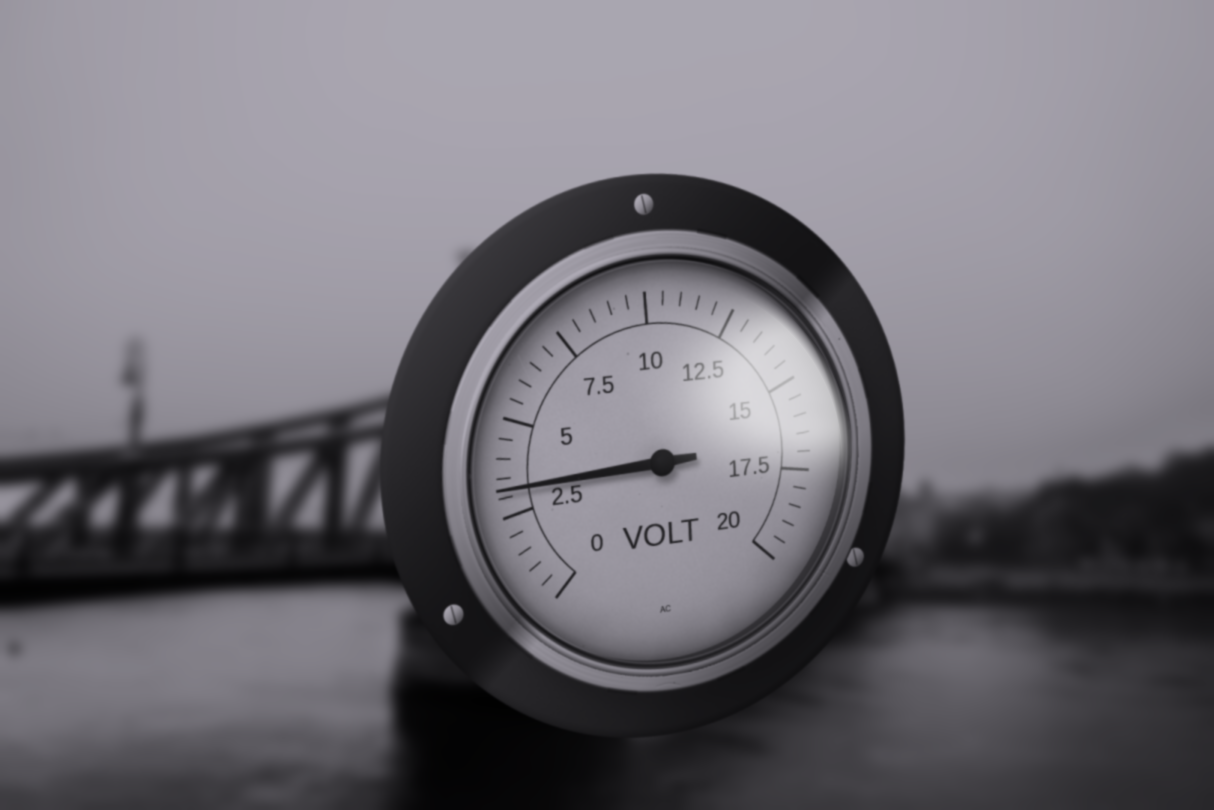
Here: 3.25 V
